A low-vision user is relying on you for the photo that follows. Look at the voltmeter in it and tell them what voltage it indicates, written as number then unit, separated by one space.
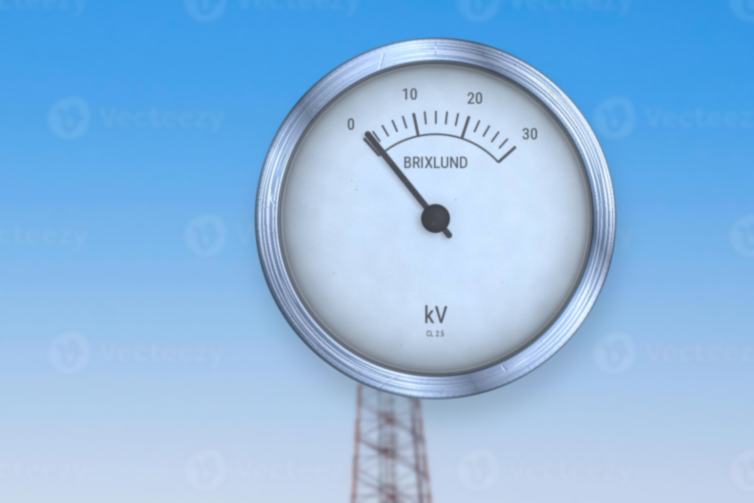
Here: 1 kV
